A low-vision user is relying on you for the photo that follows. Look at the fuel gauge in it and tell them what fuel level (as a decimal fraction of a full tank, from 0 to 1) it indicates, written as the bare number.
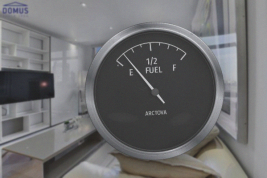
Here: 0.125
